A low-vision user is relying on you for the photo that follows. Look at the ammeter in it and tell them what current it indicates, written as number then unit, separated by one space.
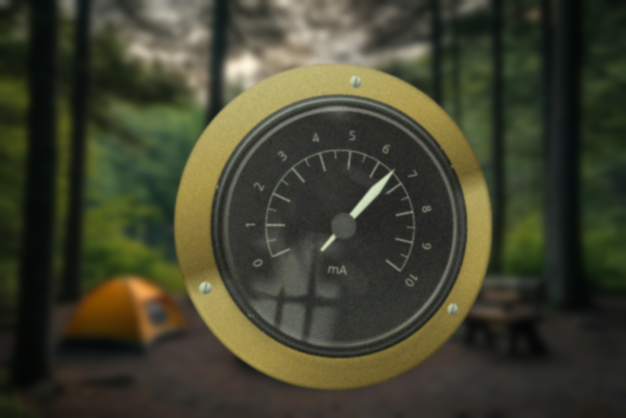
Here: 6.5 mA
